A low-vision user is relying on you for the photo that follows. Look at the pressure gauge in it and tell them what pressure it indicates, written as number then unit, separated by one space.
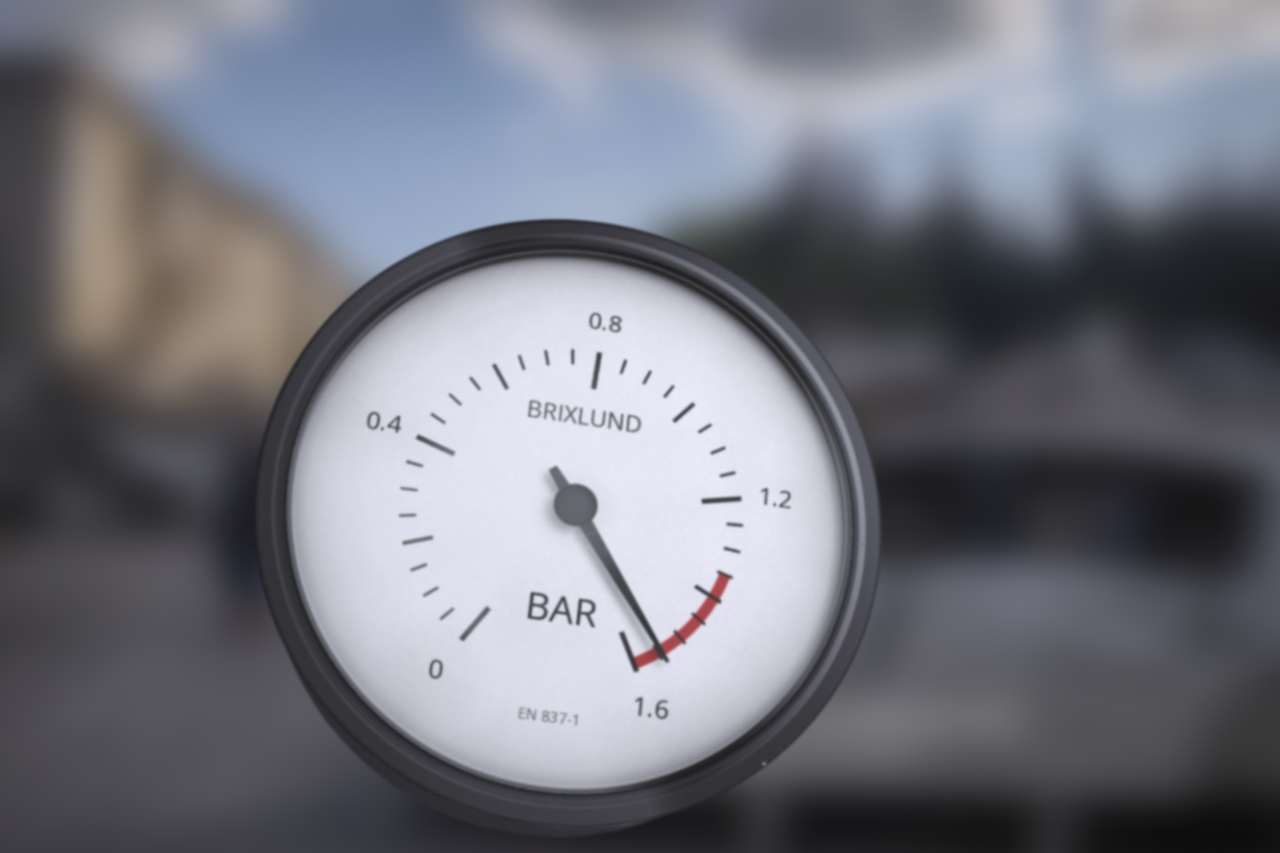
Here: 1.55 bar
